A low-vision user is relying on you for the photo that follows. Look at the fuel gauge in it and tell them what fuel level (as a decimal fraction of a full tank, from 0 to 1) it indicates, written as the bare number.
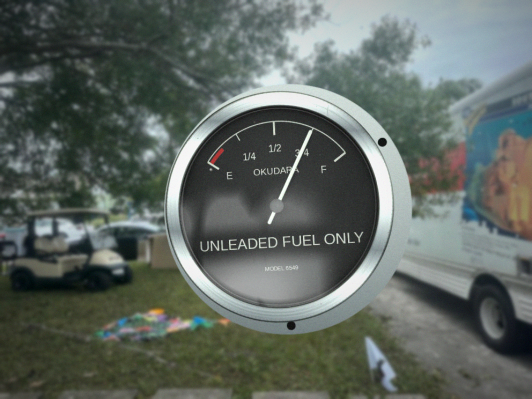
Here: 0.75
